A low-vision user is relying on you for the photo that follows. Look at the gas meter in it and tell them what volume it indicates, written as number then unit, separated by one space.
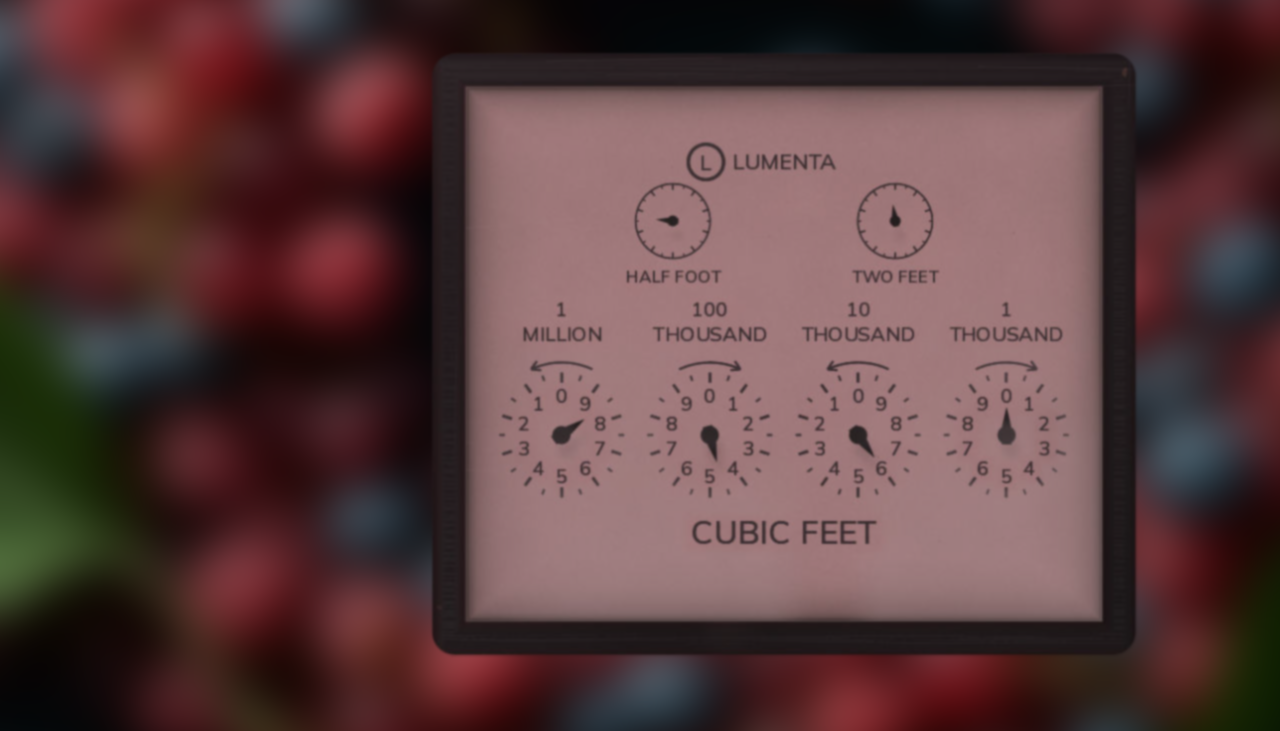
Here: 846000 ft³
